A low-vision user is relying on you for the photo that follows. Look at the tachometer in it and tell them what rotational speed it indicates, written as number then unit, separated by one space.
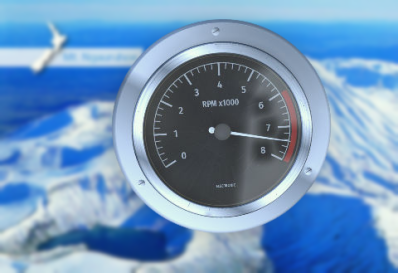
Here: 7400 rpm
